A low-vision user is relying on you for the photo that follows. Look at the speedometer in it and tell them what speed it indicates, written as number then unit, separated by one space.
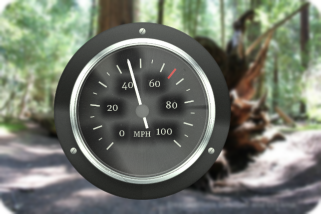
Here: 45 mph
